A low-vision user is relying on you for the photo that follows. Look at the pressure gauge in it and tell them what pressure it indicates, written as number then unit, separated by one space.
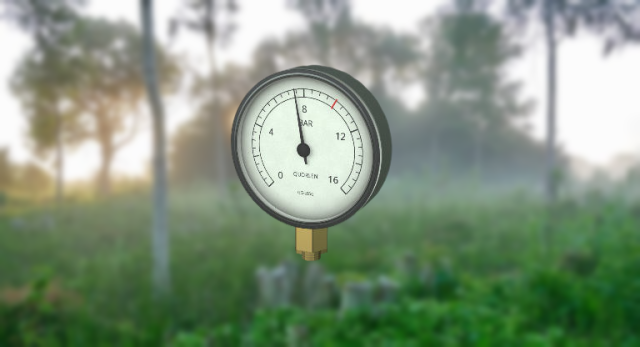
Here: 7.5 bar
